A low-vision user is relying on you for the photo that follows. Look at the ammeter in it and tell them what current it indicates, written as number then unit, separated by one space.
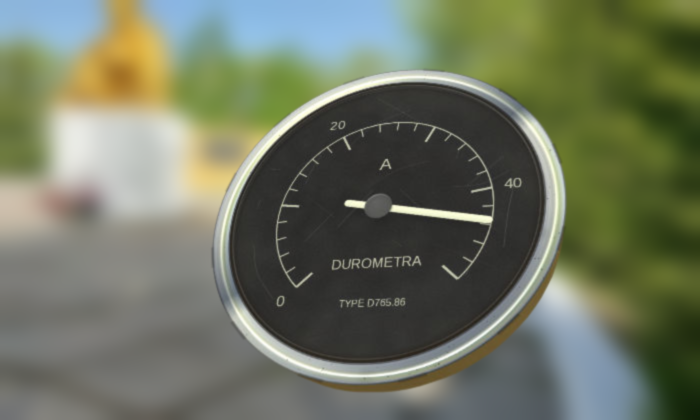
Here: 44 A
